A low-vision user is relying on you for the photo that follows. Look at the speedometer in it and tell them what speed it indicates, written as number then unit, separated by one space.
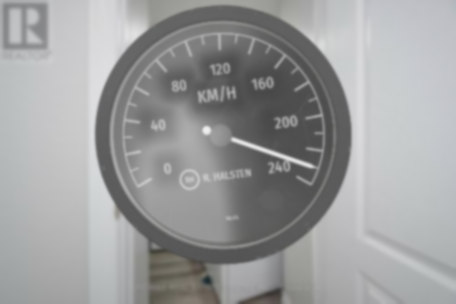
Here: 230 km/h
